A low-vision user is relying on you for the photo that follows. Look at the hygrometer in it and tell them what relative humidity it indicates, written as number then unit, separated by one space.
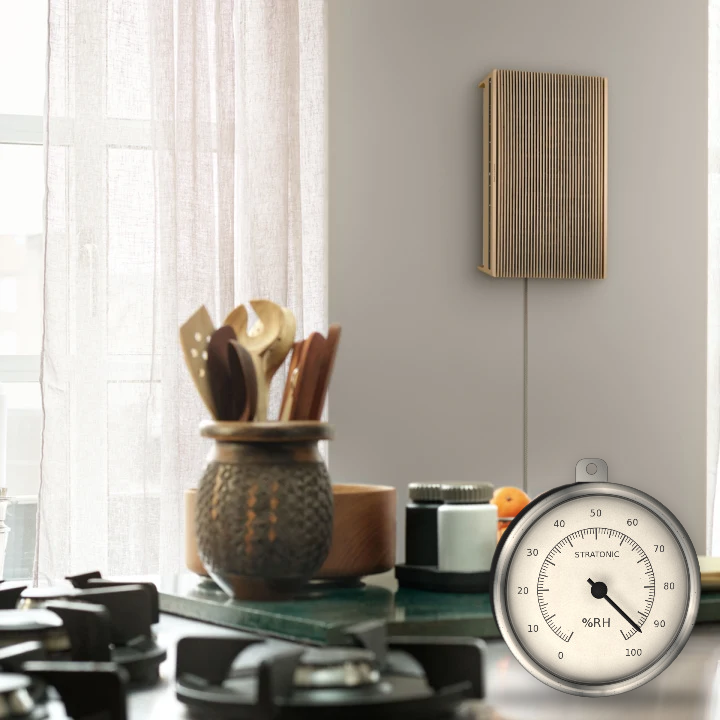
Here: 95 %
